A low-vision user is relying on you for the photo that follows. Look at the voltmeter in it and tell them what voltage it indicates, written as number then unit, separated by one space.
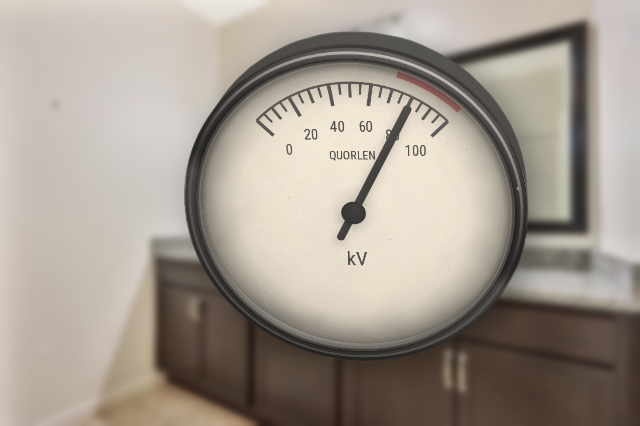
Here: 80 kV
